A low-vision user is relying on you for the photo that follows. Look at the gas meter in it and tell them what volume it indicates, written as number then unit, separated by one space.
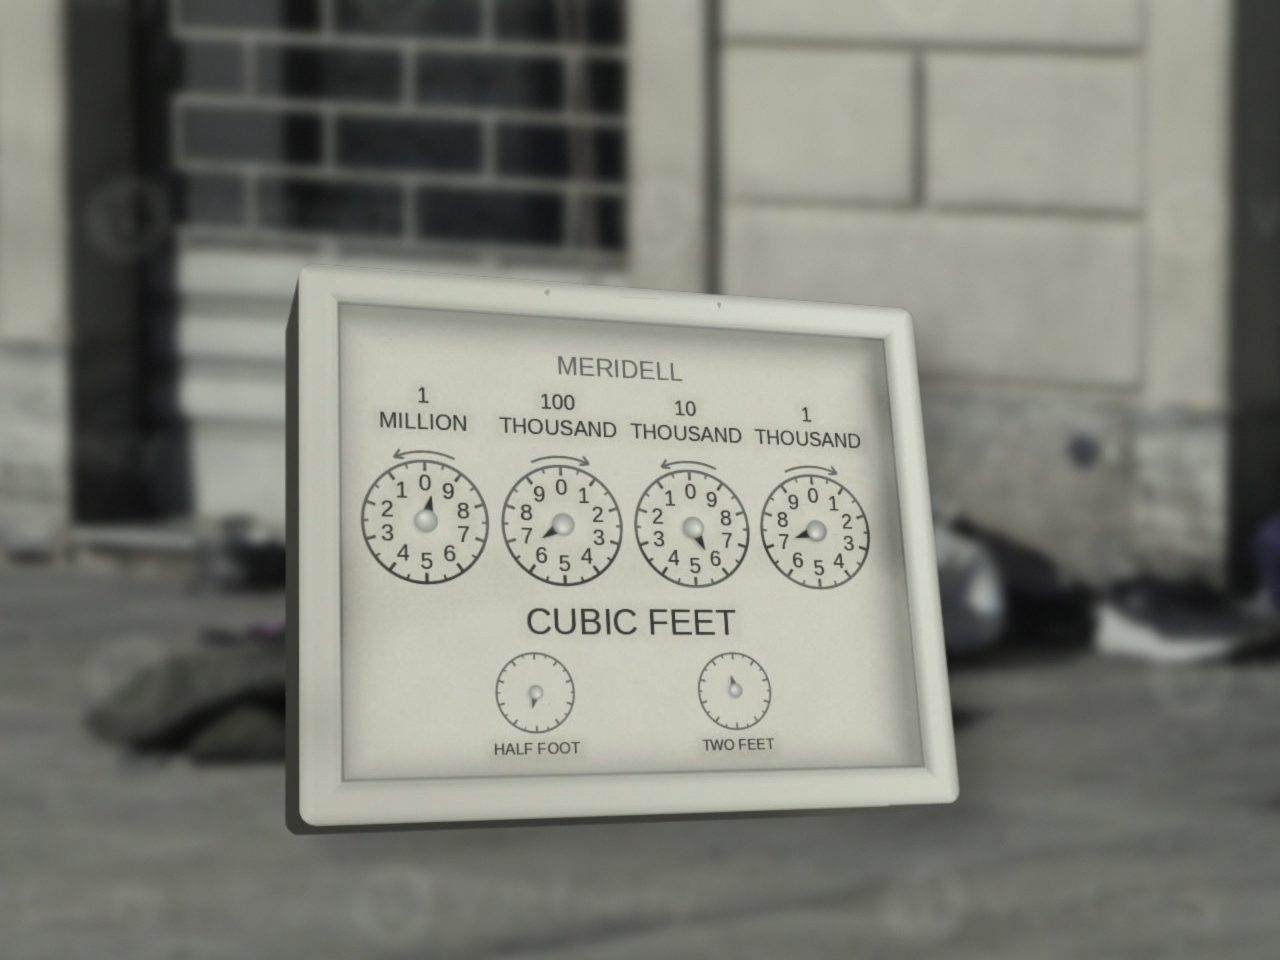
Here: 965700 ft³
